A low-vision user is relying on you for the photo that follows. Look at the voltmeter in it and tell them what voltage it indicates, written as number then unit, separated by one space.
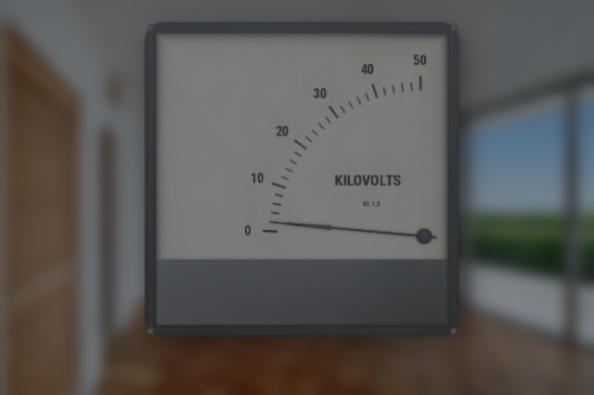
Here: 2 kV
